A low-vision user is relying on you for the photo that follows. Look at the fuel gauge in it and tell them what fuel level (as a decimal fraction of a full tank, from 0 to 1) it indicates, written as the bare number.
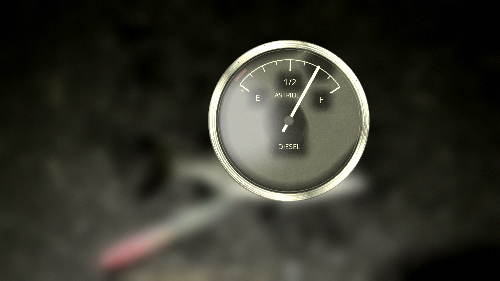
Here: 0.75
